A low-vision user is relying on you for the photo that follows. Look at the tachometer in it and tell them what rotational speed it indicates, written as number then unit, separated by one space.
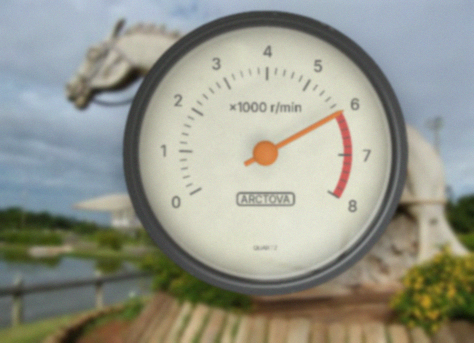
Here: 6000 rpm
